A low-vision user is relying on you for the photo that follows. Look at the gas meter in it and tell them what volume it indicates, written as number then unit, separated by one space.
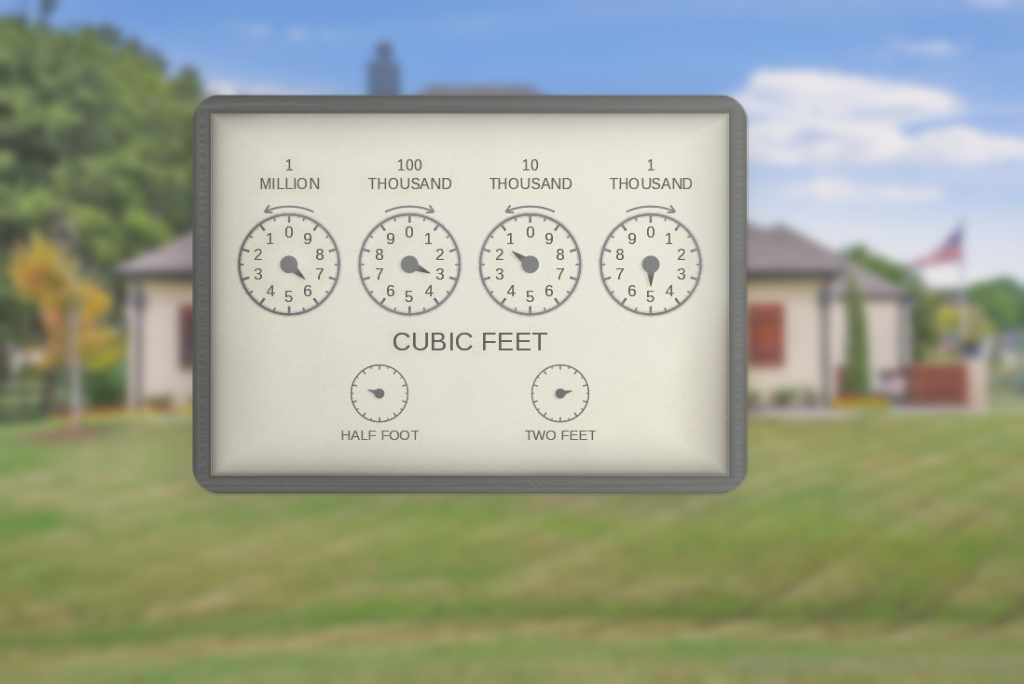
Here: 631500 ft³
